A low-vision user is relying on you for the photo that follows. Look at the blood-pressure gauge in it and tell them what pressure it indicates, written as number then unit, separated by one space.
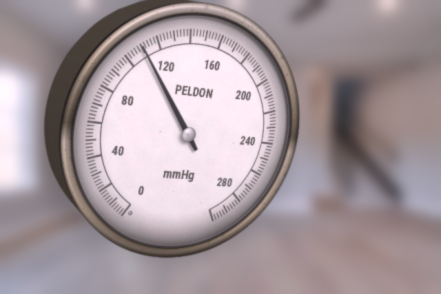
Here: 110 mmHg
